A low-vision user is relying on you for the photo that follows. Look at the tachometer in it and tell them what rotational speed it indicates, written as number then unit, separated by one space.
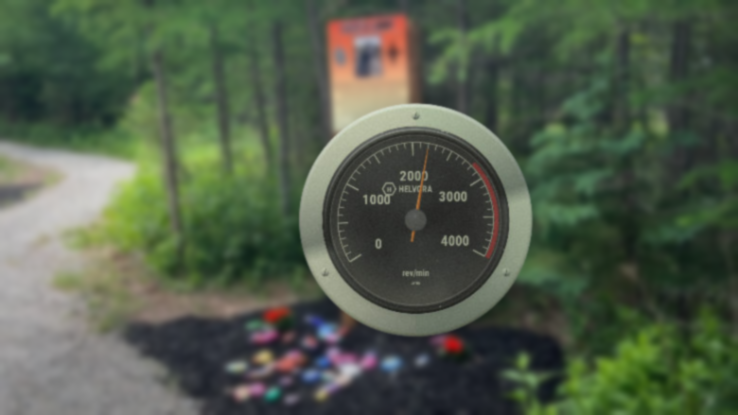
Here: 2200 rpm
